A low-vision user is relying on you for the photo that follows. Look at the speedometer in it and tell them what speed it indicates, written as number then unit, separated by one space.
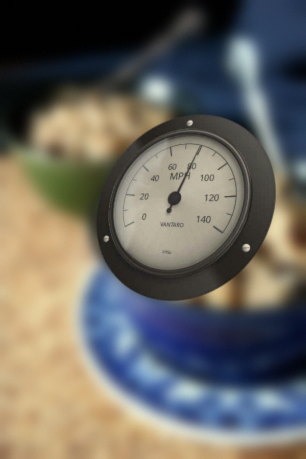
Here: 80 mph
